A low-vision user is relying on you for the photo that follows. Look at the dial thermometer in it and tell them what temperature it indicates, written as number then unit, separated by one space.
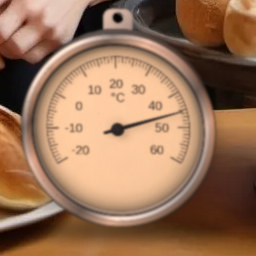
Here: 45 °C
